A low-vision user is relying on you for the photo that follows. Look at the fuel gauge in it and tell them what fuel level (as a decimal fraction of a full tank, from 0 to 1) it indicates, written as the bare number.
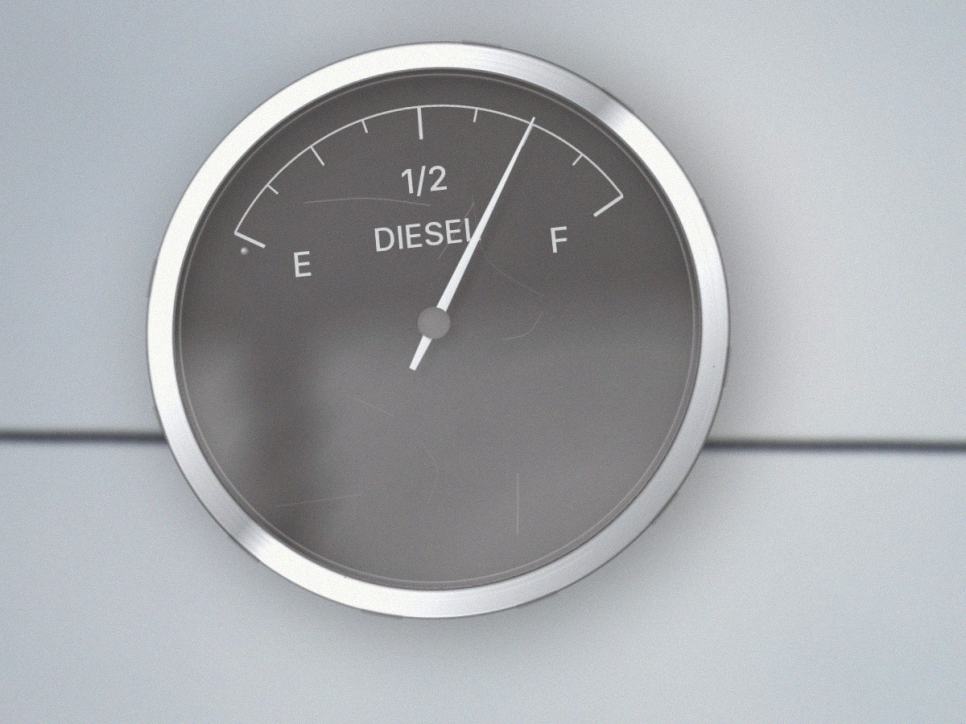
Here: 0.75
